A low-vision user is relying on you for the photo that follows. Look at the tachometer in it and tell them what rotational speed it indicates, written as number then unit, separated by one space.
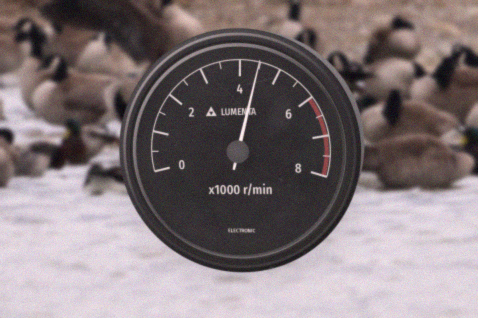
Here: 4500 rpm
